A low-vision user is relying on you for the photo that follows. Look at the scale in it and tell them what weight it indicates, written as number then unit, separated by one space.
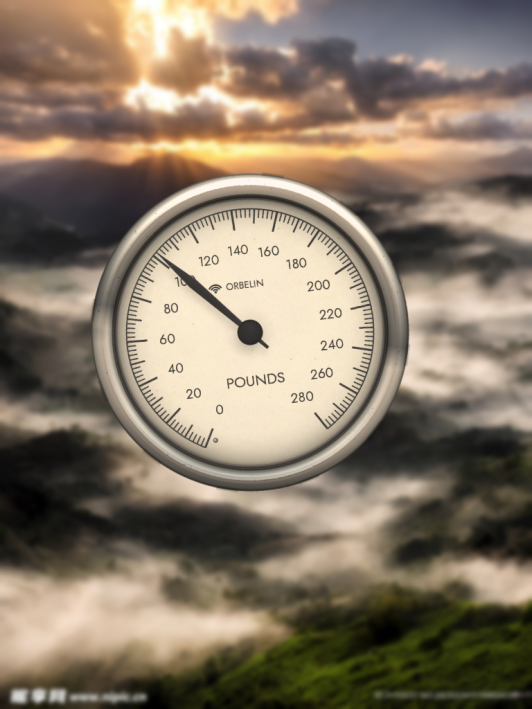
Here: 102 lb
